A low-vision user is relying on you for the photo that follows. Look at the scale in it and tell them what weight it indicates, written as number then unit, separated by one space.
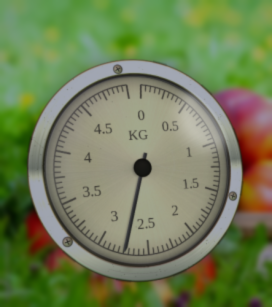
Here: 2.75 kg
